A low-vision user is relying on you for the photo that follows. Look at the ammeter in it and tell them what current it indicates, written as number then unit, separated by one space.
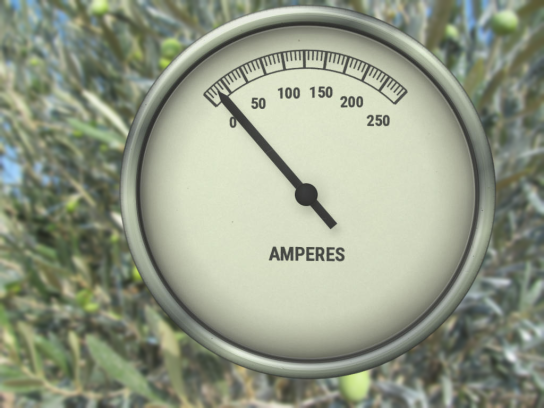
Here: 15 A
